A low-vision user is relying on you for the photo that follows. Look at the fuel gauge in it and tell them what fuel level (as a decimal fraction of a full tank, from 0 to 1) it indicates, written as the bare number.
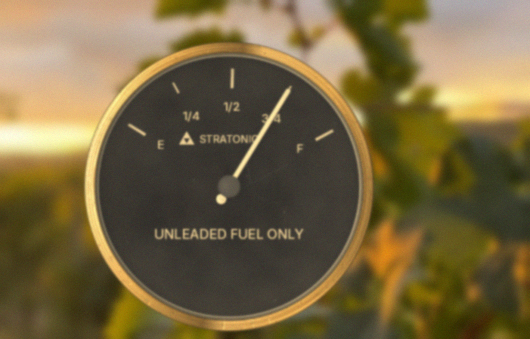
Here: 0.75
